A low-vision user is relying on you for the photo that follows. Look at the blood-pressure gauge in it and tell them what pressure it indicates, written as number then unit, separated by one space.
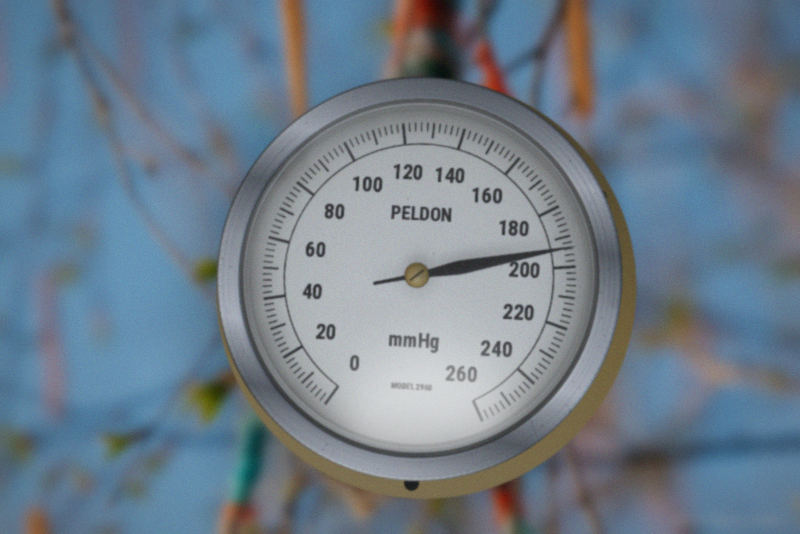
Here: 194 mmHg
